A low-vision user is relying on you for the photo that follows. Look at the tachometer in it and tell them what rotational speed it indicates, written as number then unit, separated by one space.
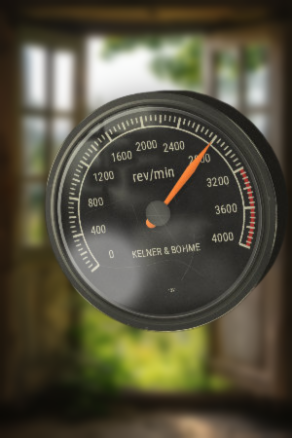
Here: 2800 rpm
